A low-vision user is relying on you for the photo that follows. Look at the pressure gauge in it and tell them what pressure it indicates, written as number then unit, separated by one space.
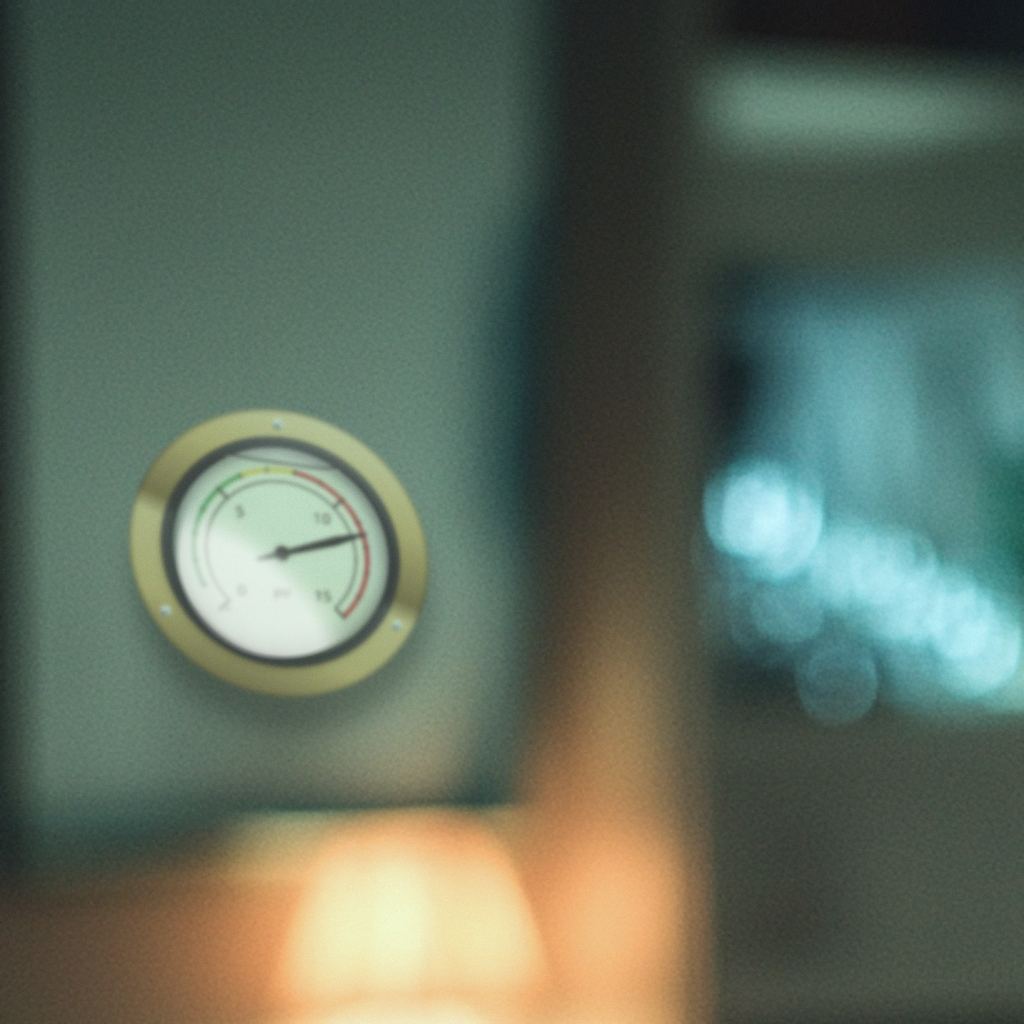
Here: 11.5 psi
